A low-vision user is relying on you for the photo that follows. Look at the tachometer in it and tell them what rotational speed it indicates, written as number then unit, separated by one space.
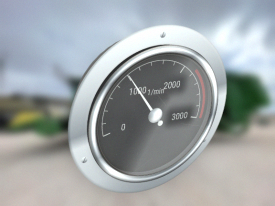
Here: 1000 rpm
